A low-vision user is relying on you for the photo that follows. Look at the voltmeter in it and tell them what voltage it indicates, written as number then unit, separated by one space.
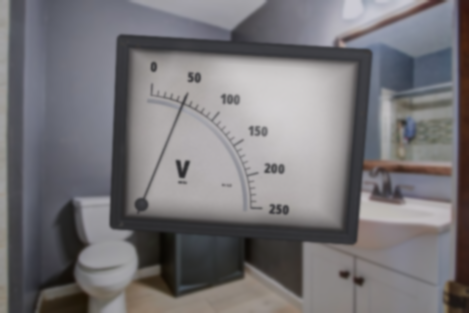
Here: 50 V
